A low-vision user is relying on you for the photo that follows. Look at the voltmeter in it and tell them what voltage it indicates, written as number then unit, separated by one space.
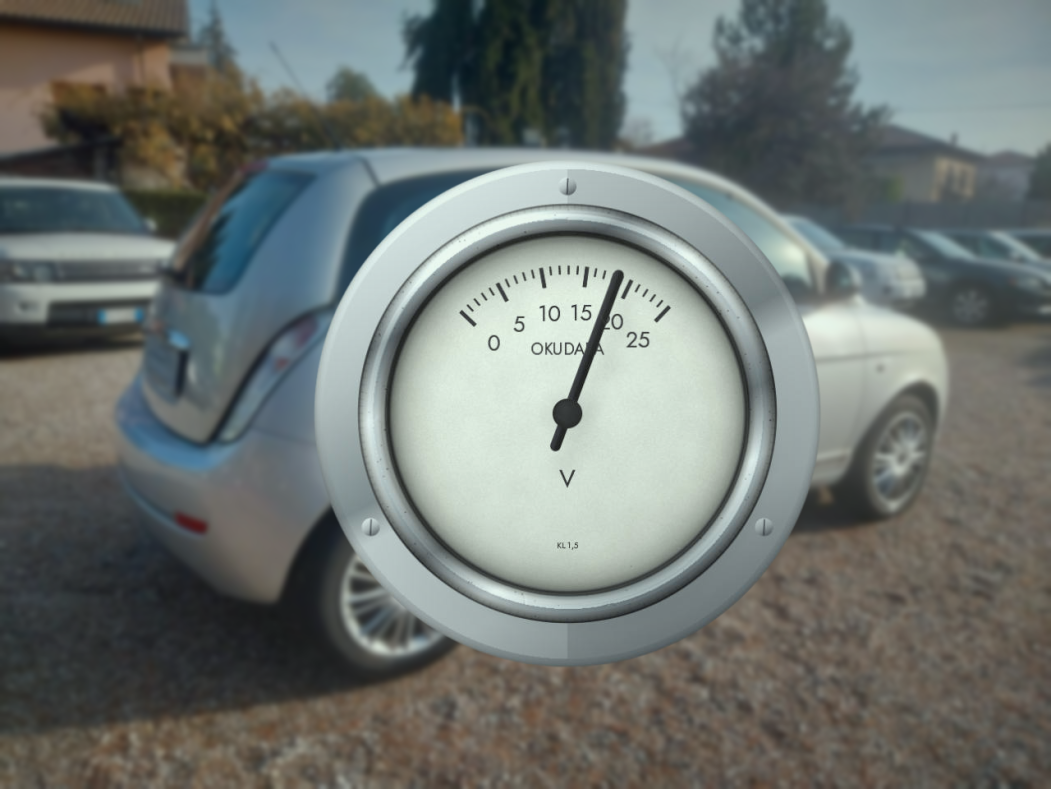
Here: 18.5 V
